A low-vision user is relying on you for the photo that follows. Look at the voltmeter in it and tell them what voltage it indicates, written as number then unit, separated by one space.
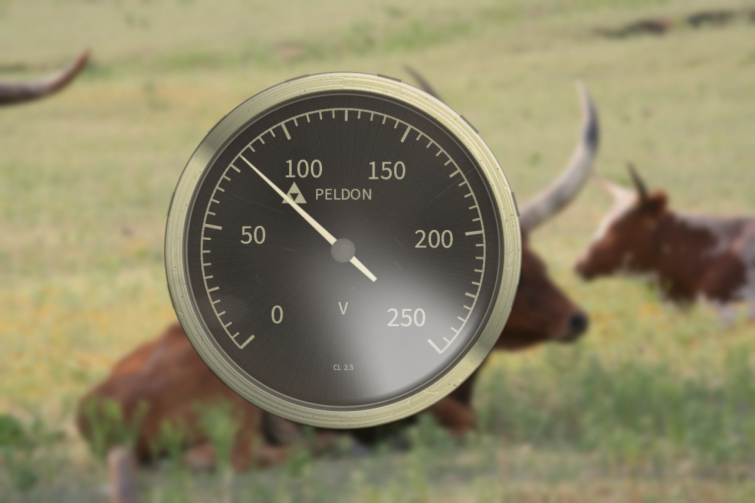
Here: 80 V
